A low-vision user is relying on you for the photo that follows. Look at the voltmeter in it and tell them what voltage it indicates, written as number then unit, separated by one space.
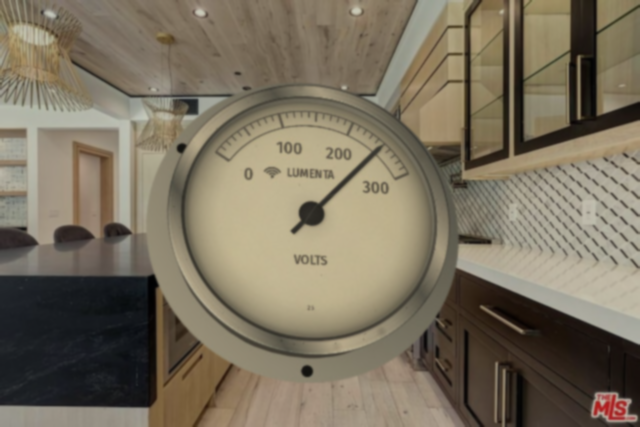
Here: 250 V
